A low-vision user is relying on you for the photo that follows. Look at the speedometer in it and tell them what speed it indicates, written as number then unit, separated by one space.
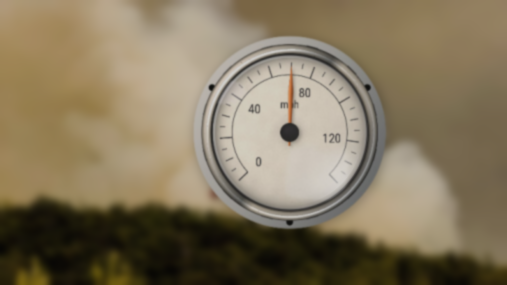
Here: 70 mph
